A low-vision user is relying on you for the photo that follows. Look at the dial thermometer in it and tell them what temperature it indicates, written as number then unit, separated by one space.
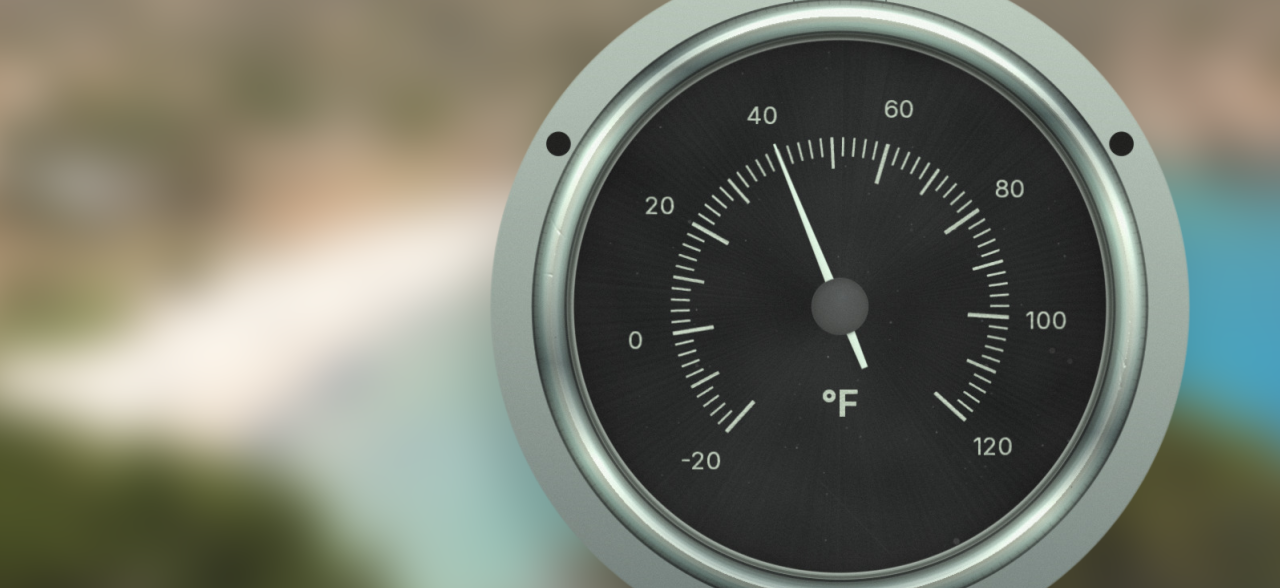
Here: 40 °F
